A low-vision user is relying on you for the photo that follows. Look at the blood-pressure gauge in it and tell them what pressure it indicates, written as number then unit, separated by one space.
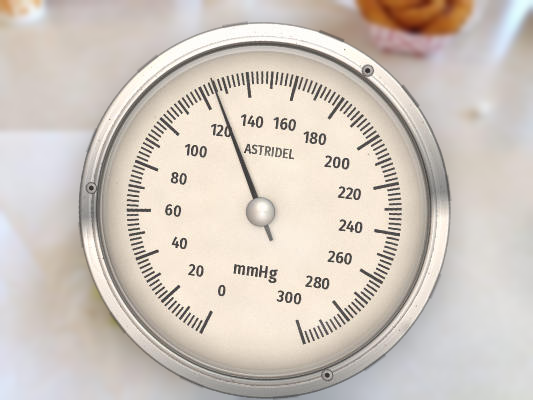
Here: 126 mmHg
